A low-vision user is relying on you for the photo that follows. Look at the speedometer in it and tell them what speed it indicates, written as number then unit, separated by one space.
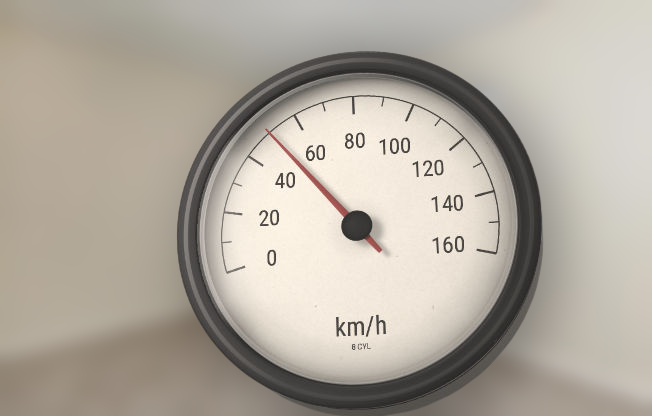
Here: 50 km/h
